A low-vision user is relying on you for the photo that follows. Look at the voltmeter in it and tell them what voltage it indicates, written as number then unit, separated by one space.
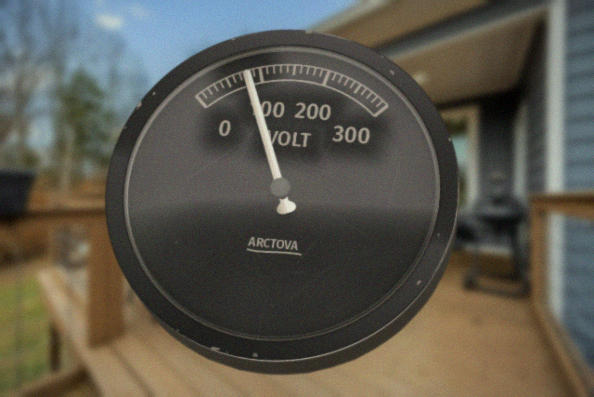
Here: 80 V
